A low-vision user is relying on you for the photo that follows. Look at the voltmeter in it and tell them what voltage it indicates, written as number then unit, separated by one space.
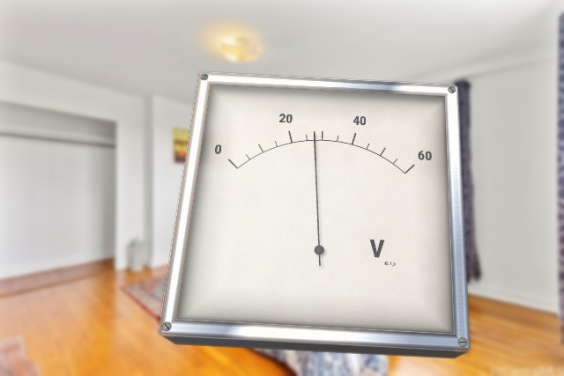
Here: 27.5 V
